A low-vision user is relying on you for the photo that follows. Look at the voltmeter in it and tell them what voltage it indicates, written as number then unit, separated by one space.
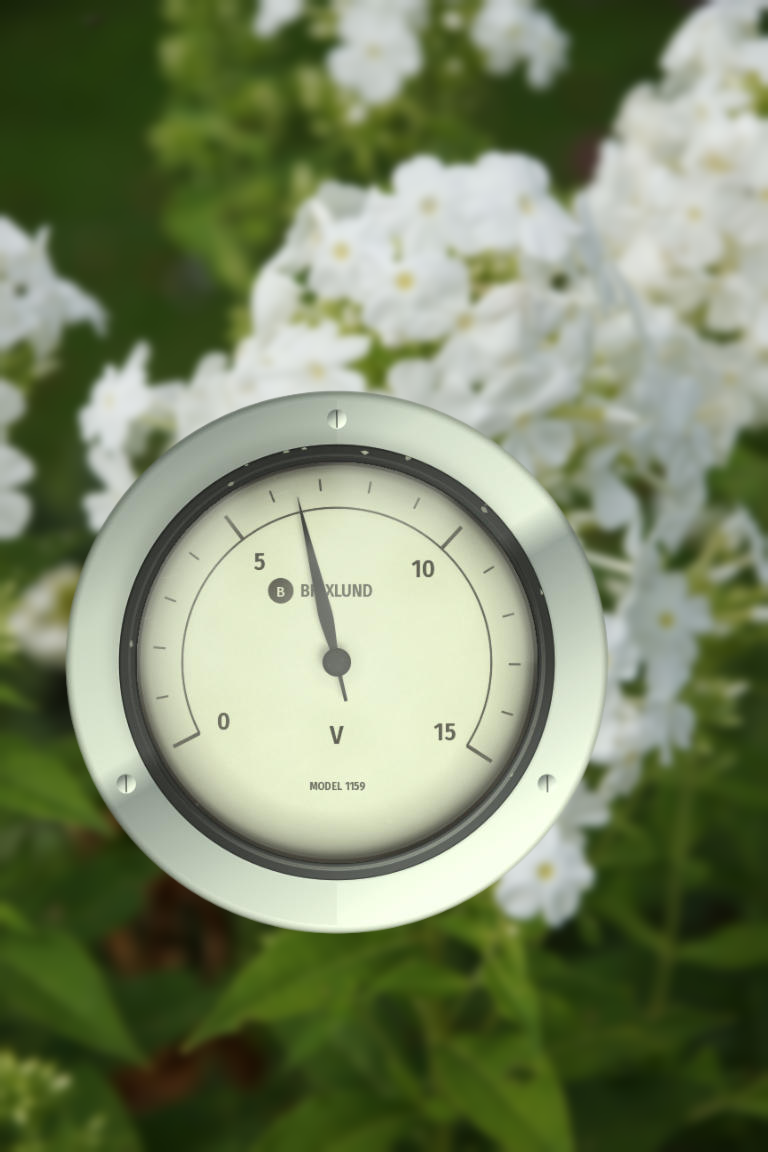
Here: 6.5 V
